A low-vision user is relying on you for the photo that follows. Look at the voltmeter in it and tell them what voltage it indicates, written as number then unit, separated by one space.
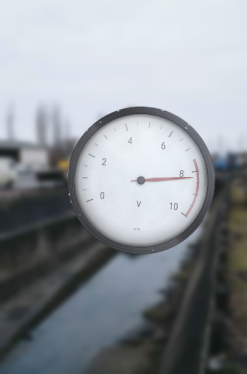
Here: 8.25 V
